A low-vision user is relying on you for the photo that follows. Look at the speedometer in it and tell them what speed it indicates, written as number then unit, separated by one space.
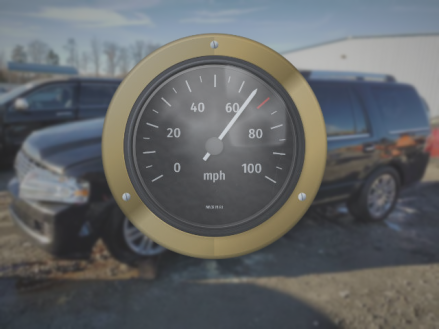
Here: 65 mph
